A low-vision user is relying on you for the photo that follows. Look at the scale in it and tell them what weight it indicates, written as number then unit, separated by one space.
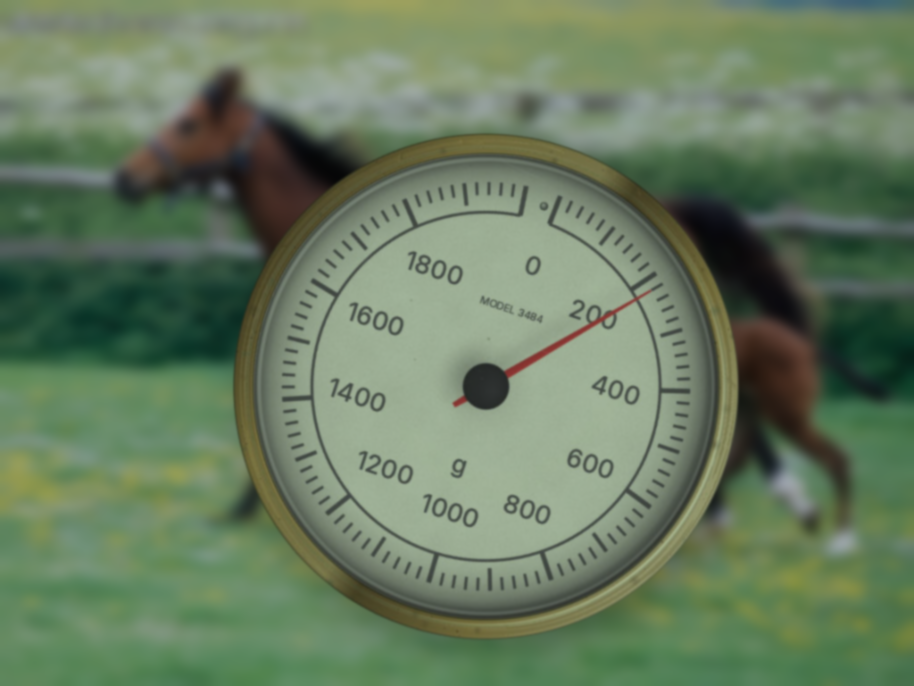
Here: 220 g
